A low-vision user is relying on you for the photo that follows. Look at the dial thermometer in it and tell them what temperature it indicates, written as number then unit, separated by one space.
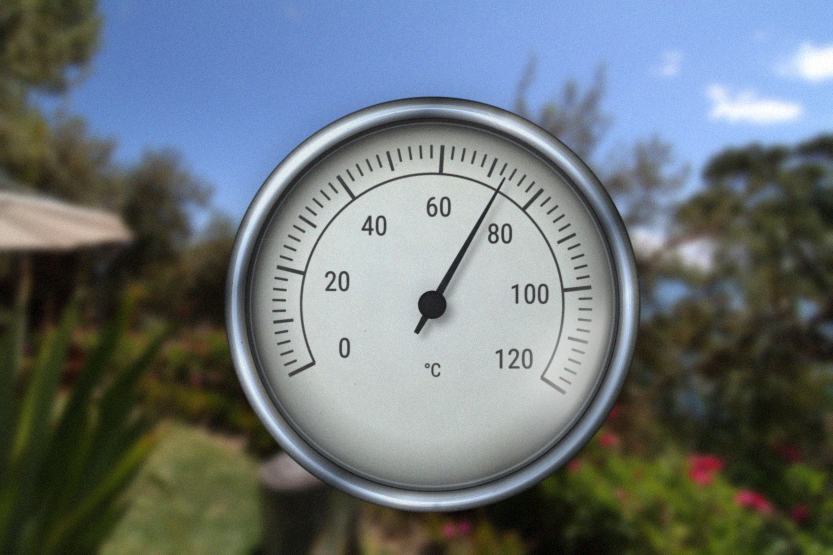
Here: 73 °C
